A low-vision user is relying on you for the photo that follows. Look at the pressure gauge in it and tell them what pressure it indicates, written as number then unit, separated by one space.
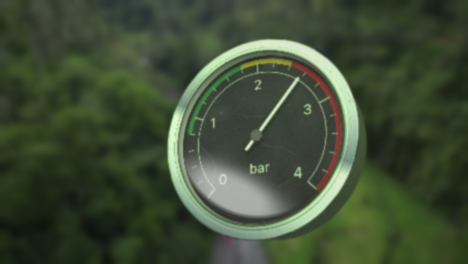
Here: 2.6 bar
